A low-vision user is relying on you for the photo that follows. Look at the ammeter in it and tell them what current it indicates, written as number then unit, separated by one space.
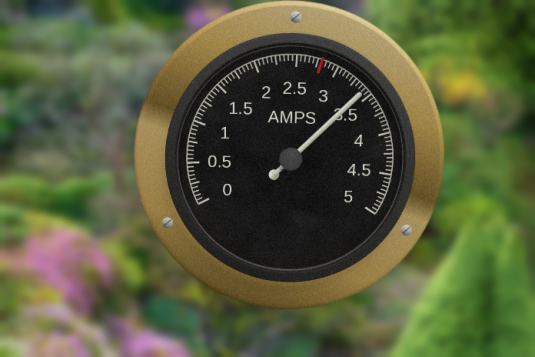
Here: 3.4 A
